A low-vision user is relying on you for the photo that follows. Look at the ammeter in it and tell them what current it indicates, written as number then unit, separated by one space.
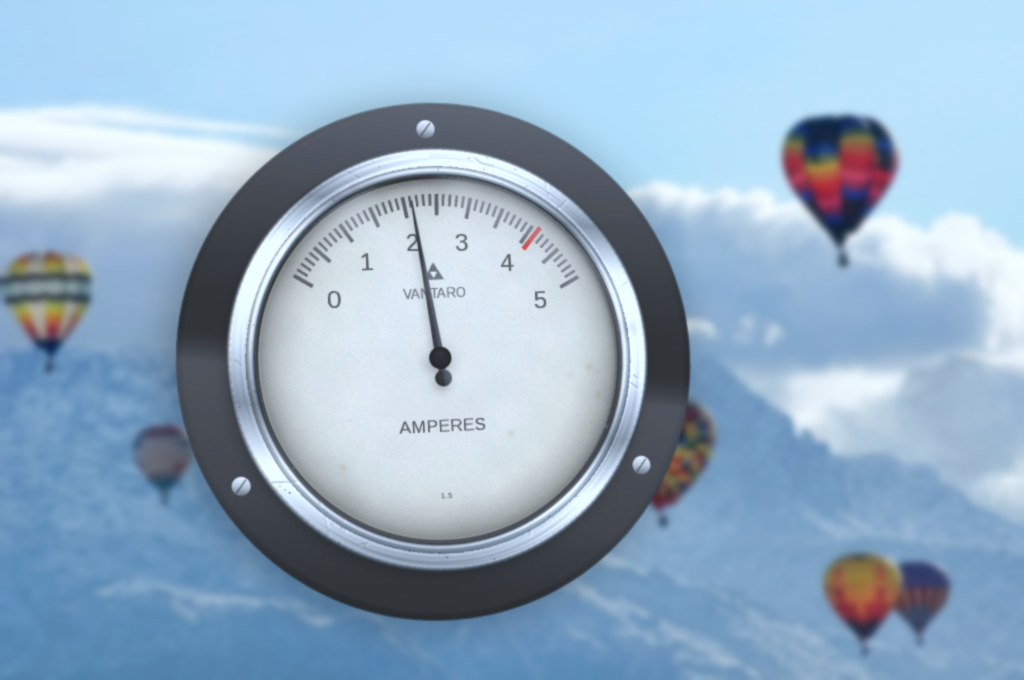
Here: 2.1 A
